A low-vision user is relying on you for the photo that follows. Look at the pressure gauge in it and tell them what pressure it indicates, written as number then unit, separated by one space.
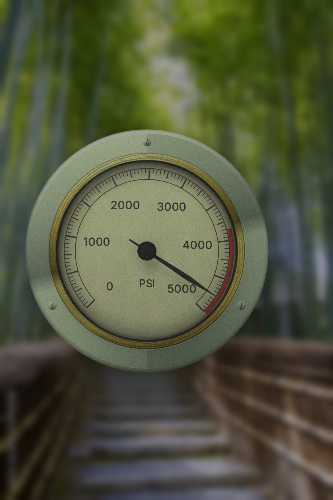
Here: 4750 psi
